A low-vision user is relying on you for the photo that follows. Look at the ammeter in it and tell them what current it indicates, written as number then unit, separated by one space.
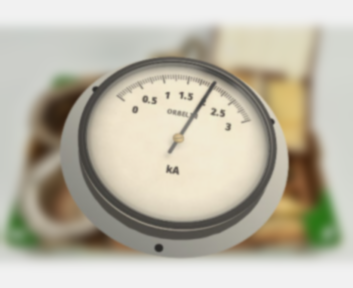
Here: 2 kA
